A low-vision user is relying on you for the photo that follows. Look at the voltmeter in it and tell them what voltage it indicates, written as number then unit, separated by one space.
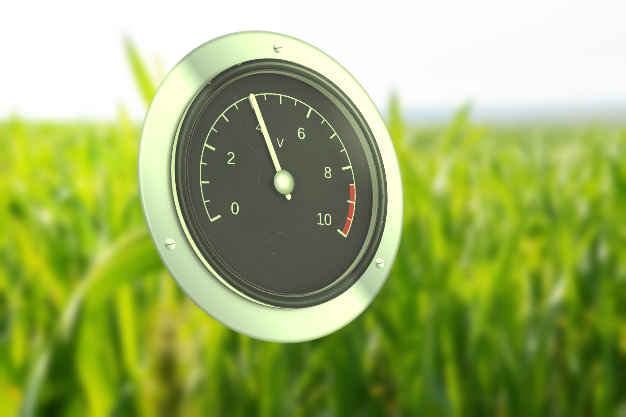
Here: 4 V
